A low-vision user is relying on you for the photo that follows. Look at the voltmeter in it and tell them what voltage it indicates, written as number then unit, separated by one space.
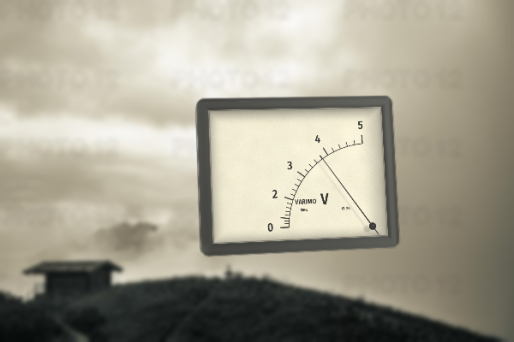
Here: 3.8 V
